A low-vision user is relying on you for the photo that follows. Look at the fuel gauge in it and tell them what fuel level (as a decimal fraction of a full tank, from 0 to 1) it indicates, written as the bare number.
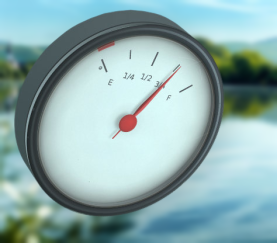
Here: 0.75
